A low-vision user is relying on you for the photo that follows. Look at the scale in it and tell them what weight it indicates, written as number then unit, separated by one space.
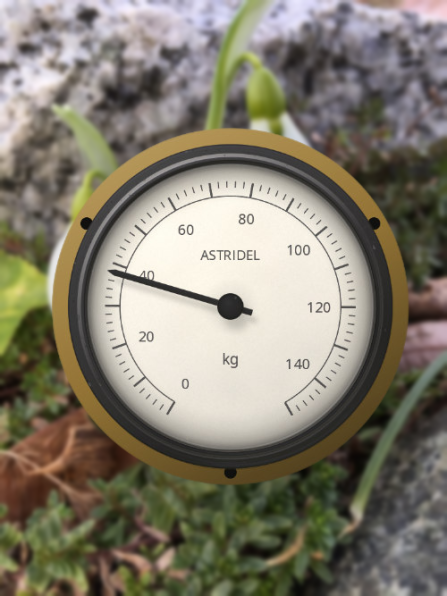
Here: 38 kg
